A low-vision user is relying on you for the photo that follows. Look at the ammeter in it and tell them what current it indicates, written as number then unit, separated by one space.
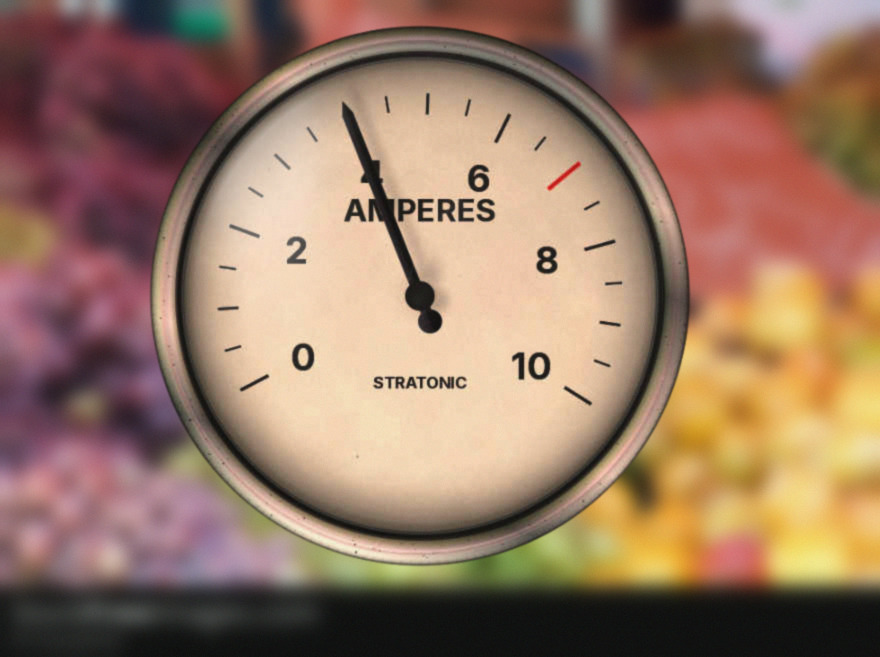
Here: 4 A
